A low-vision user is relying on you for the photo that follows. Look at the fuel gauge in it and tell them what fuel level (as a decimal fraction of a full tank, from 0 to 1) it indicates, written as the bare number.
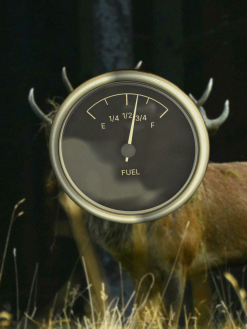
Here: 0.625
